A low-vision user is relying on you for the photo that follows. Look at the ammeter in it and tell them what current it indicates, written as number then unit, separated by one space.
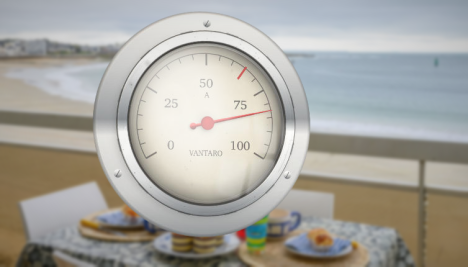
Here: 82.5 A
